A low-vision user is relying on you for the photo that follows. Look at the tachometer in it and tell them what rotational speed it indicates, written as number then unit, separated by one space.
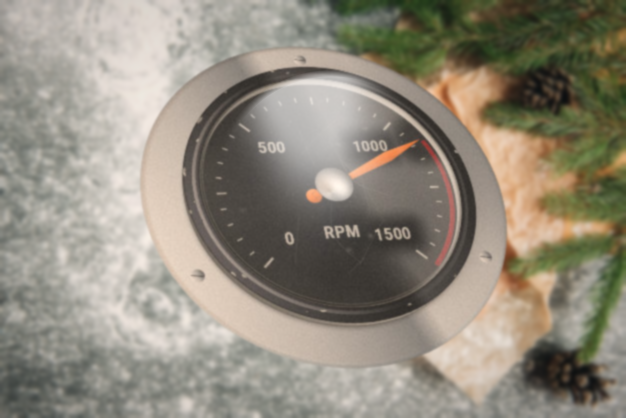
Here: 1100 rpm
